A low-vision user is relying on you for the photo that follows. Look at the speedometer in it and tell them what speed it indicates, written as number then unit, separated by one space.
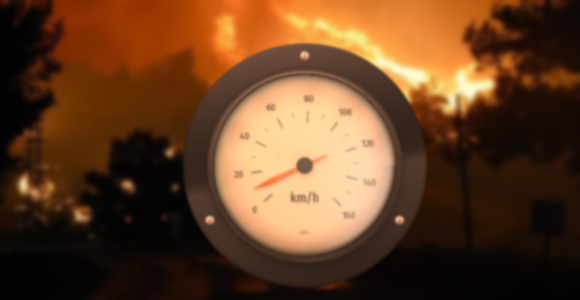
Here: 10 km/h
